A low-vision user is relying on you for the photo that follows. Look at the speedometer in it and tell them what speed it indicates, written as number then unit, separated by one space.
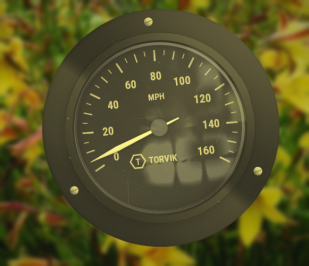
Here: 5 mph
